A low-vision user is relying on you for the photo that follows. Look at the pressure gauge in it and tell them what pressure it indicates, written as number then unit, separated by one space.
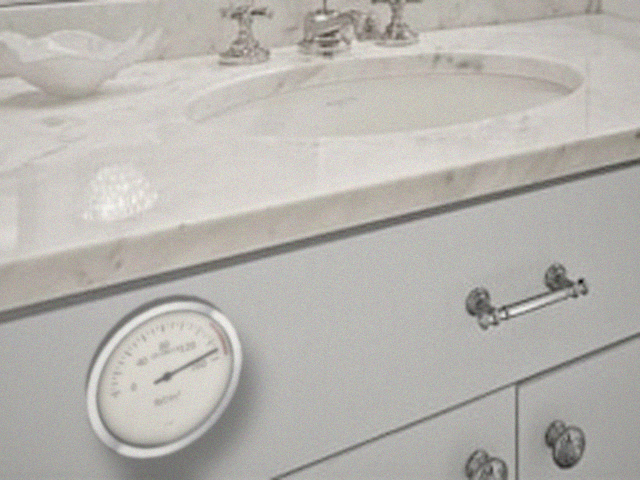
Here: 150 psi
